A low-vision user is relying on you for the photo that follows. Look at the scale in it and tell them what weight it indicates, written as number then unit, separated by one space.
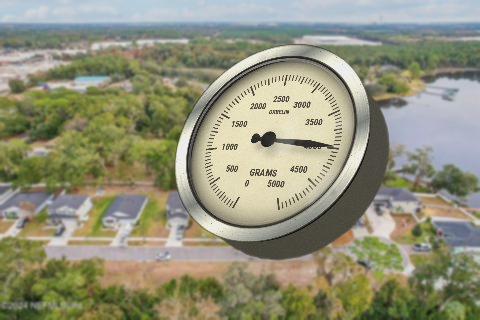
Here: 4000 g
